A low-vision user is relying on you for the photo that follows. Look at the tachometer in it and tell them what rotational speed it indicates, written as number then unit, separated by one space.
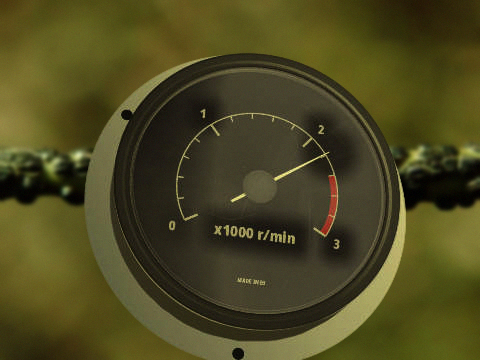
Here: 2200 rpm
